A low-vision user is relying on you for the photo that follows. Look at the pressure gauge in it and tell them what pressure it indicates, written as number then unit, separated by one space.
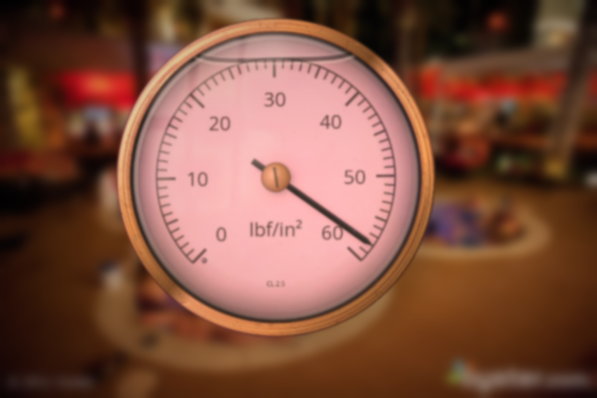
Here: 58 psi
